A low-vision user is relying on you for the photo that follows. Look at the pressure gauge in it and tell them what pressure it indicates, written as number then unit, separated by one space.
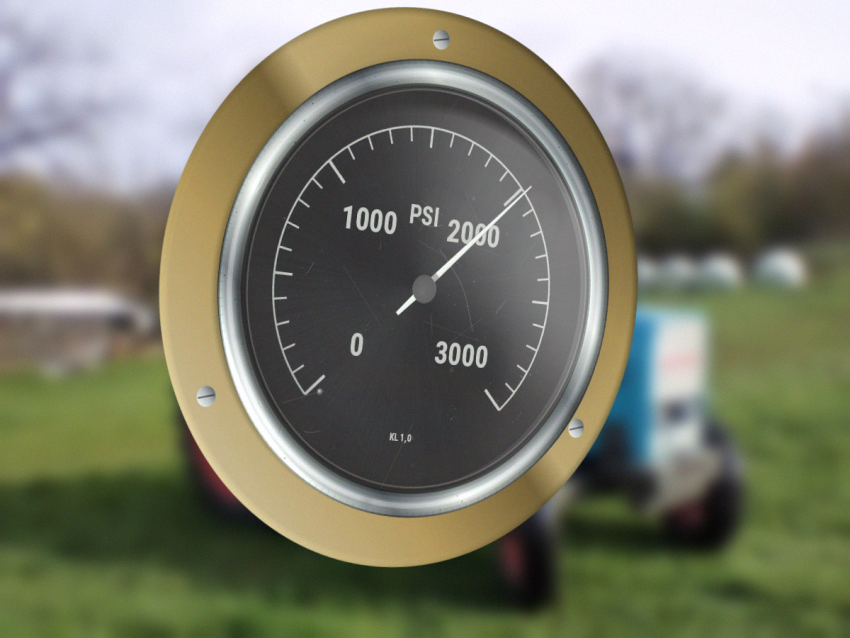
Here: 2000 psi
